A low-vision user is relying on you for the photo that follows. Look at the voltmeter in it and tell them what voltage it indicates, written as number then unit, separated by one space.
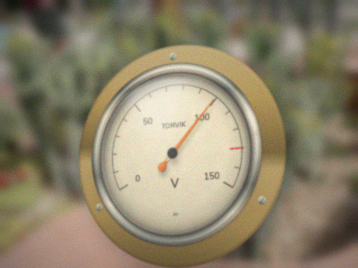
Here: 100 V
